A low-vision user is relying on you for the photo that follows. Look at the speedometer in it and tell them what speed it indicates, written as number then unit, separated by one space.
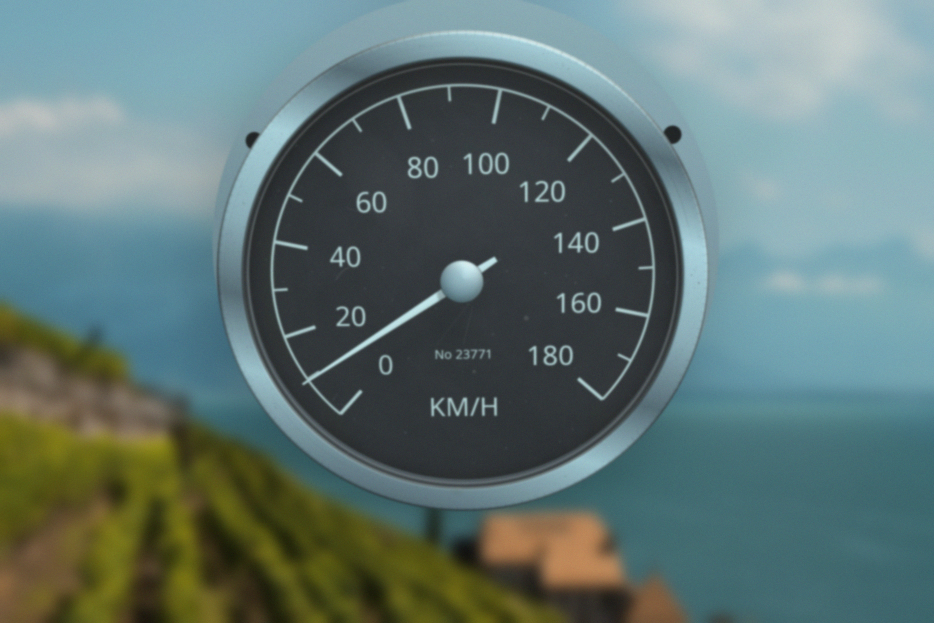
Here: 10 km/h
